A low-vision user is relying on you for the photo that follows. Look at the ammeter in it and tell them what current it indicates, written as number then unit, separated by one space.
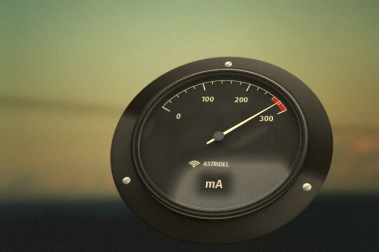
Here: 280 mA
